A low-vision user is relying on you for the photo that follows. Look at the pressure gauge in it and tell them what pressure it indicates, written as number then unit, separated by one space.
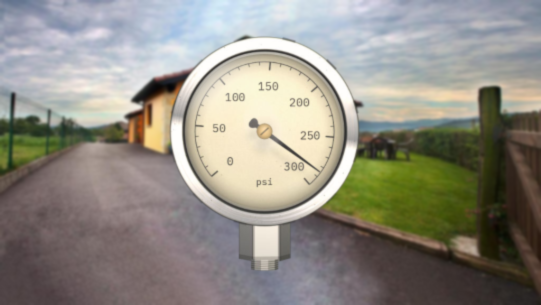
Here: 285 psi
